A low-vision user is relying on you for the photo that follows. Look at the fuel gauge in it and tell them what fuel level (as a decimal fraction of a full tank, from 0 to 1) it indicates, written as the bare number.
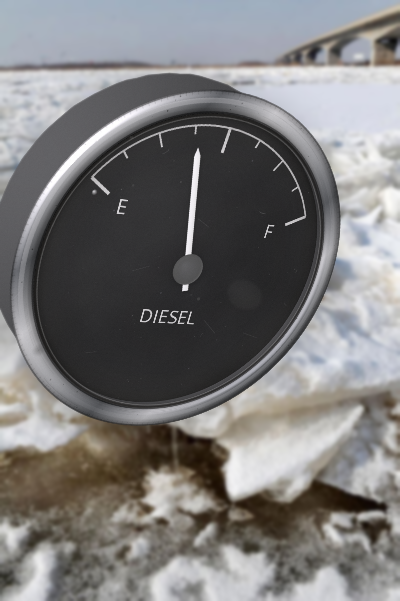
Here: 0.375
